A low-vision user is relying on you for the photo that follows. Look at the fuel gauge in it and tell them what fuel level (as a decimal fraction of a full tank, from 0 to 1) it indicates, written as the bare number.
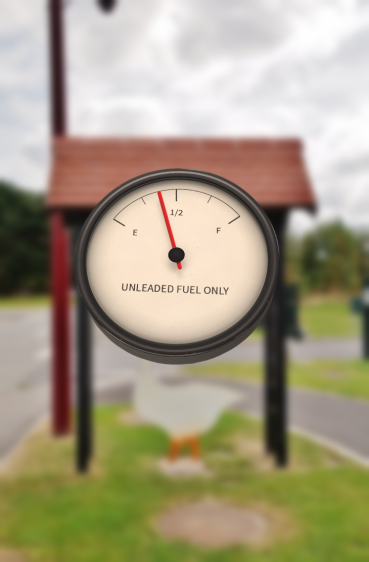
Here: 0.375
